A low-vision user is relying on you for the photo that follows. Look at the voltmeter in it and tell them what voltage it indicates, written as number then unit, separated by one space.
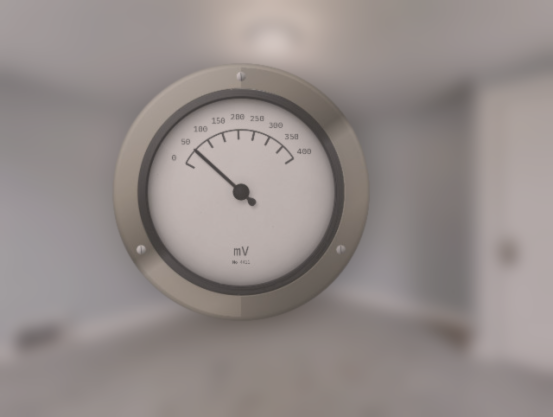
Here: 50 mV
